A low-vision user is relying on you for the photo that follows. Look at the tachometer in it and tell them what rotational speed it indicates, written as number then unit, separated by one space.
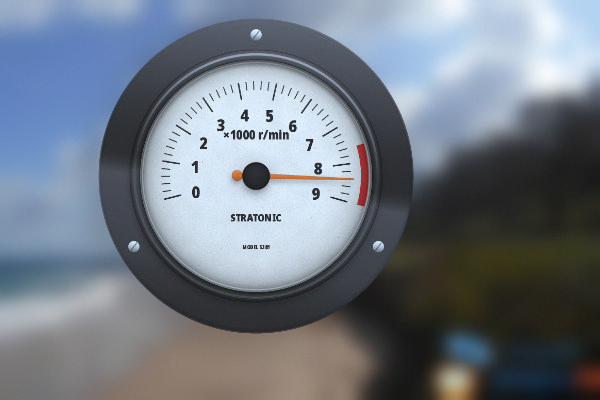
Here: 8400 rpm
